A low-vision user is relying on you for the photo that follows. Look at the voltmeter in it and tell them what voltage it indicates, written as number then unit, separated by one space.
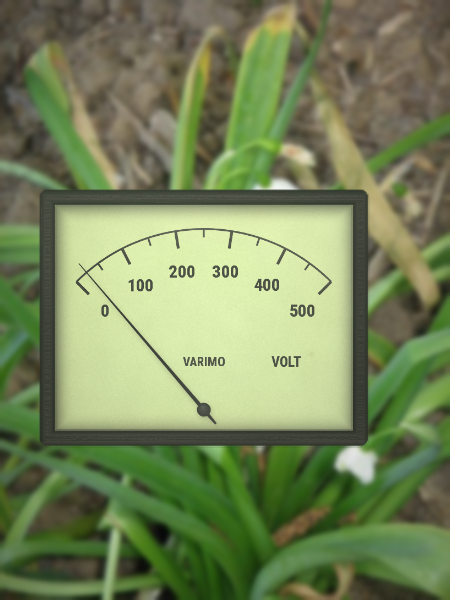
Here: 25 V
